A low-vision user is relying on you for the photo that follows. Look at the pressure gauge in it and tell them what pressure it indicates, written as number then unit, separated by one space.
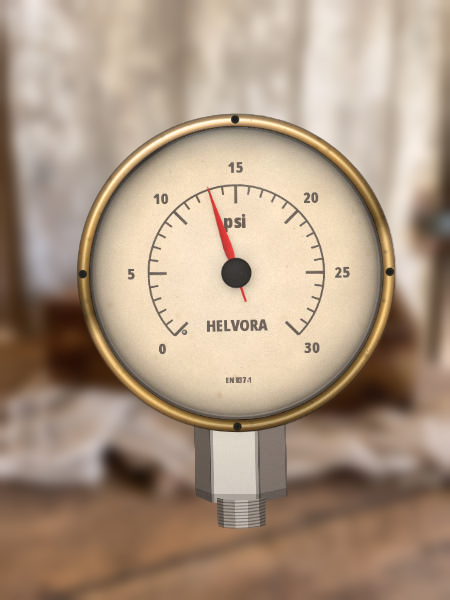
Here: 13 psi
